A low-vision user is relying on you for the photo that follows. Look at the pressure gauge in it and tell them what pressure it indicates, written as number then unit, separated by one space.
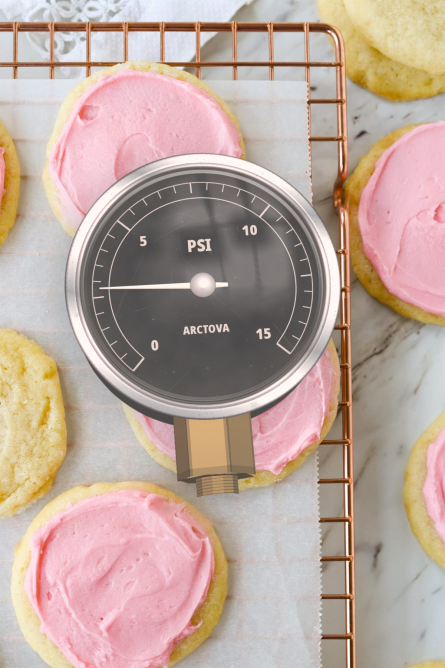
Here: 2.75 psi
